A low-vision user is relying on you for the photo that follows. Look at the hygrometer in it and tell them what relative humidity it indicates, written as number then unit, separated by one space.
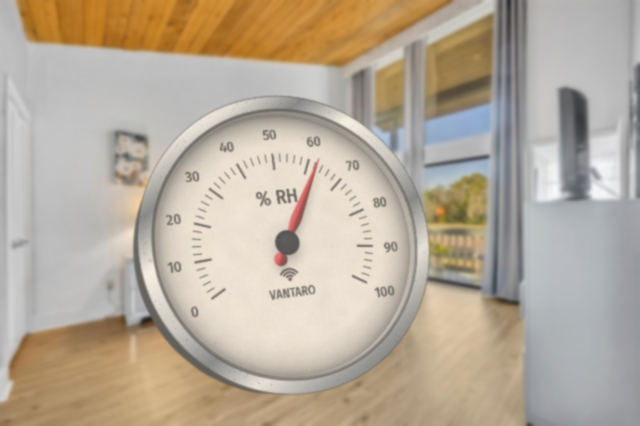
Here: 62 %
